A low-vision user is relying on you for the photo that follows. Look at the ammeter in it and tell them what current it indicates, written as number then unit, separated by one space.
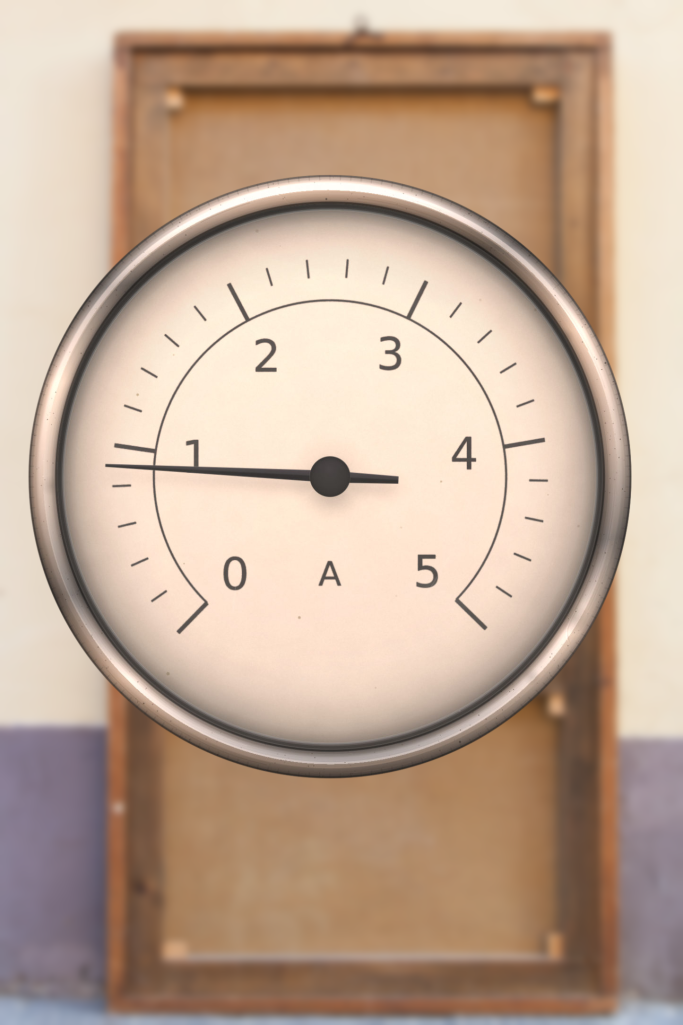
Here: 0.9 A
